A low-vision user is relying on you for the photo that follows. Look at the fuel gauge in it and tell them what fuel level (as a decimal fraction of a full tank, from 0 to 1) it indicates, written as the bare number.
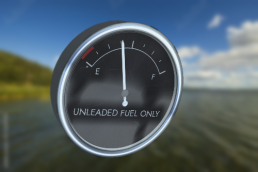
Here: 0.375
